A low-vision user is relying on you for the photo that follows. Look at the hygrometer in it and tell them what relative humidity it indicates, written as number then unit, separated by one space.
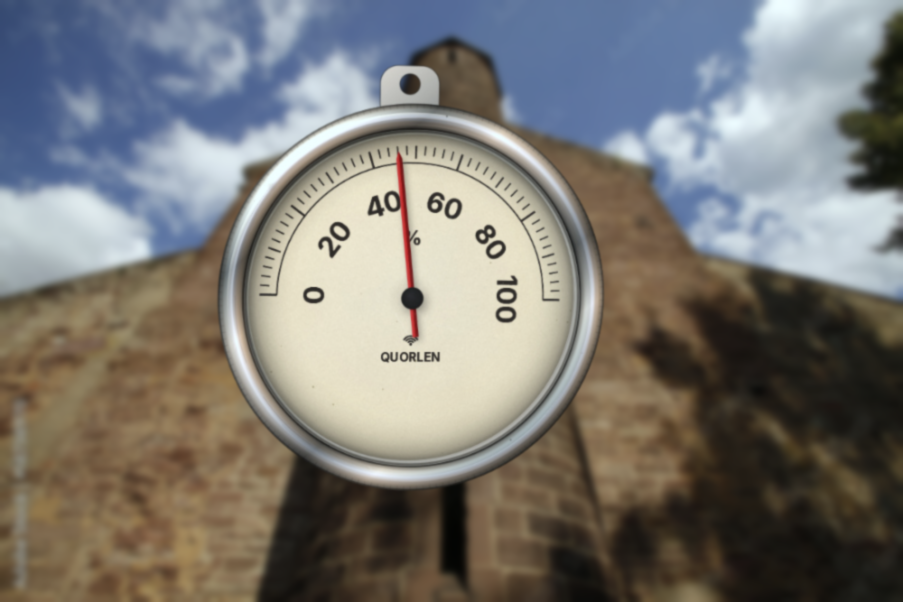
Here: 46 %
